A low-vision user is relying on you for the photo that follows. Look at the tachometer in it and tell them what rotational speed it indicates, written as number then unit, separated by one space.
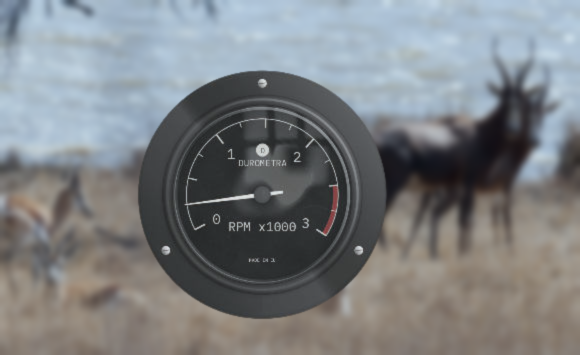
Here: 250 rpm
